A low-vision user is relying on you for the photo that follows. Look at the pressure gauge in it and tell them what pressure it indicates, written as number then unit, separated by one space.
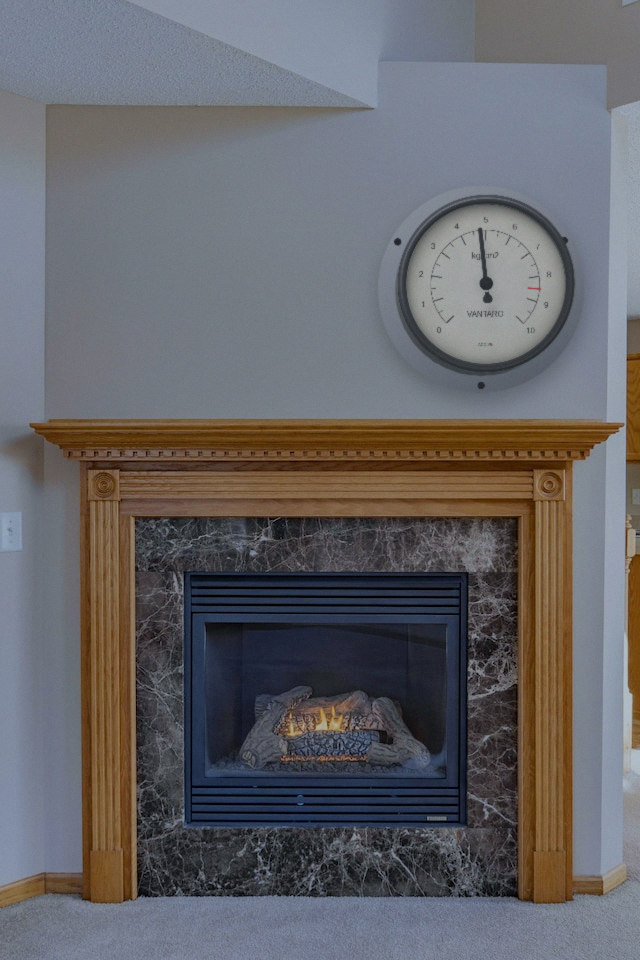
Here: 4.75 kg/cm²
